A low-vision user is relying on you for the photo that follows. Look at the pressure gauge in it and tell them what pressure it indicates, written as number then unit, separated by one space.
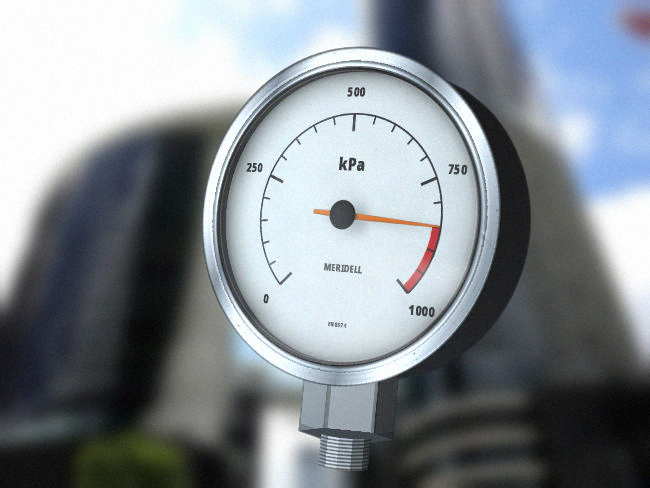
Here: 850 kPa
